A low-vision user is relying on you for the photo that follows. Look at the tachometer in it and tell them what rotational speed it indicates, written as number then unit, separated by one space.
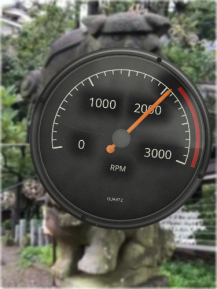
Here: 2050 rpm
